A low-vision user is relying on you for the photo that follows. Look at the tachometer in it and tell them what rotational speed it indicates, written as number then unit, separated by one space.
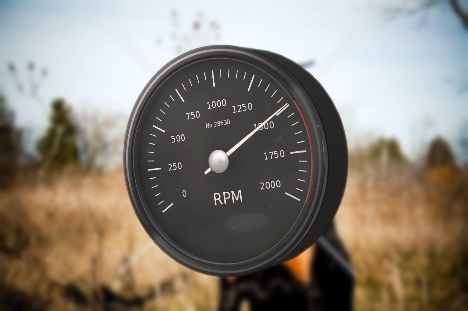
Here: 1500 rpm
